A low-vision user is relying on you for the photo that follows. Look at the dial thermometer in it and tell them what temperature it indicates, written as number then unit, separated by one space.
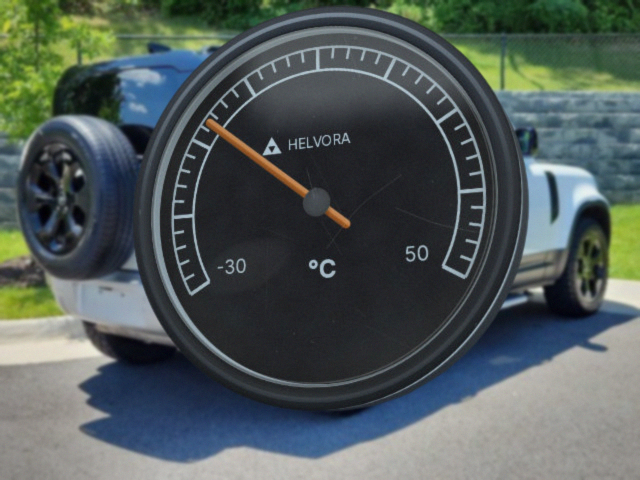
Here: -7 °C
